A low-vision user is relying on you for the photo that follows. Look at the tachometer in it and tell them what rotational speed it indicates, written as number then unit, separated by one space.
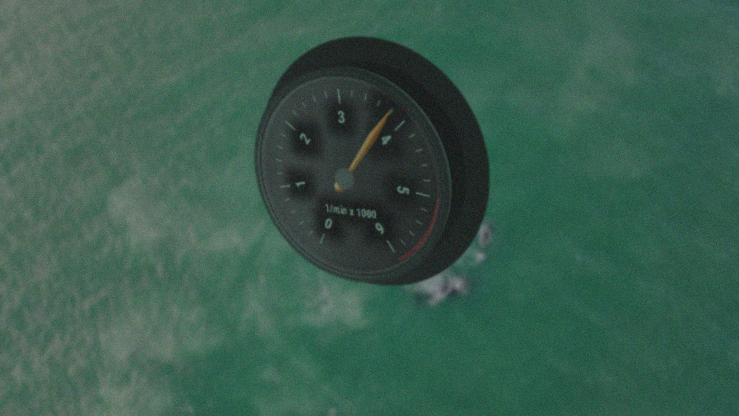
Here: 3800 rpm
